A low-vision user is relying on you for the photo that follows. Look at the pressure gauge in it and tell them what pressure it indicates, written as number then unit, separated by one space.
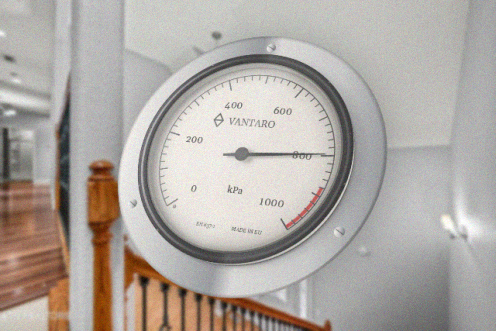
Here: 800 kPa
